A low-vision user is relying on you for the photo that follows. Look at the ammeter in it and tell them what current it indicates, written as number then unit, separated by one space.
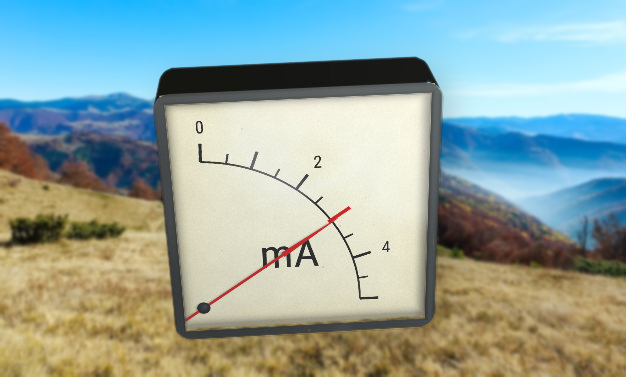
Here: 3 mA
